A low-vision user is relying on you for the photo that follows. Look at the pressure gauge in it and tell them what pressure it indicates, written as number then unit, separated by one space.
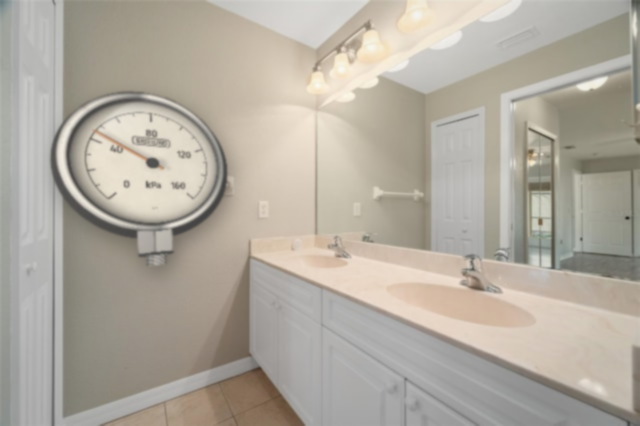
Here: 45 kPa
